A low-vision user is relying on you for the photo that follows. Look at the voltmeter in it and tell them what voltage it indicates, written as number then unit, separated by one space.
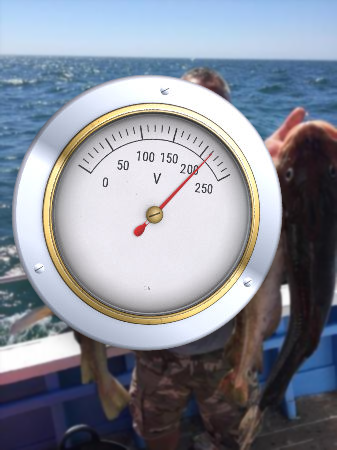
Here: 210 V
